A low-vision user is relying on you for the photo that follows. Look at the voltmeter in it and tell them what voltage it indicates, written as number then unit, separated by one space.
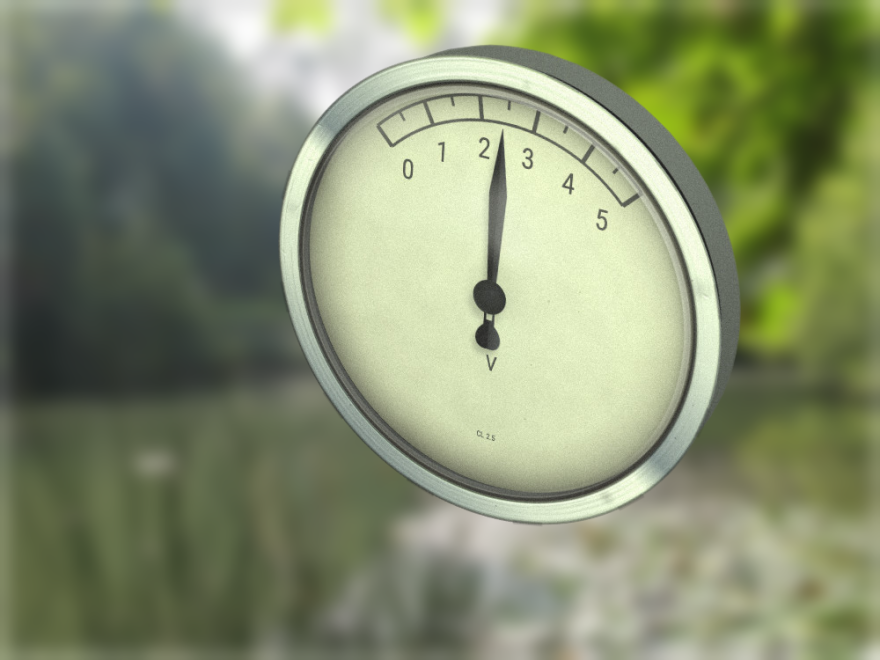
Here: 2.5 V
